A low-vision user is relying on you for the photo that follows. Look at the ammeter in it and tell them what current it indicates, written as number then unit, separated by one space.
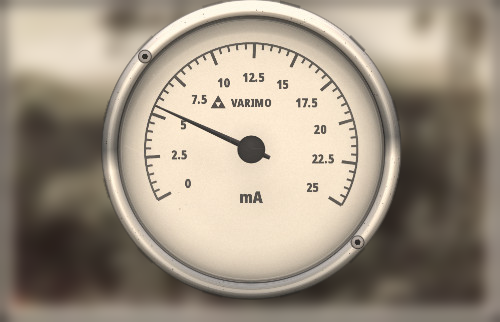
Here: 5.5 mA
